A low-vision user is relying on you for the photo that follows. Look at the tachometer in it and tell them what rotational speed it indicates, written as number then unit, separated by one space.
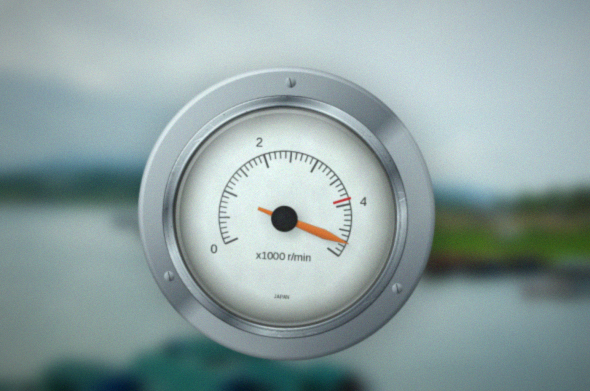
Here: 4700 rpm
